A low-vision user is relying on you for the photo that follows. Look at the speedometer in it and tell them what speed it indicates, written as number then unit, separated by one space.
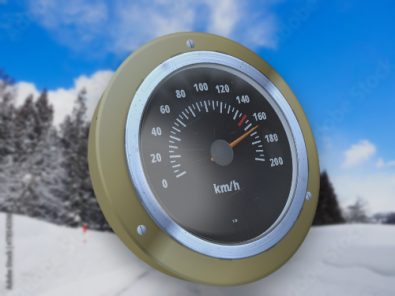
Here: 165 km/h
